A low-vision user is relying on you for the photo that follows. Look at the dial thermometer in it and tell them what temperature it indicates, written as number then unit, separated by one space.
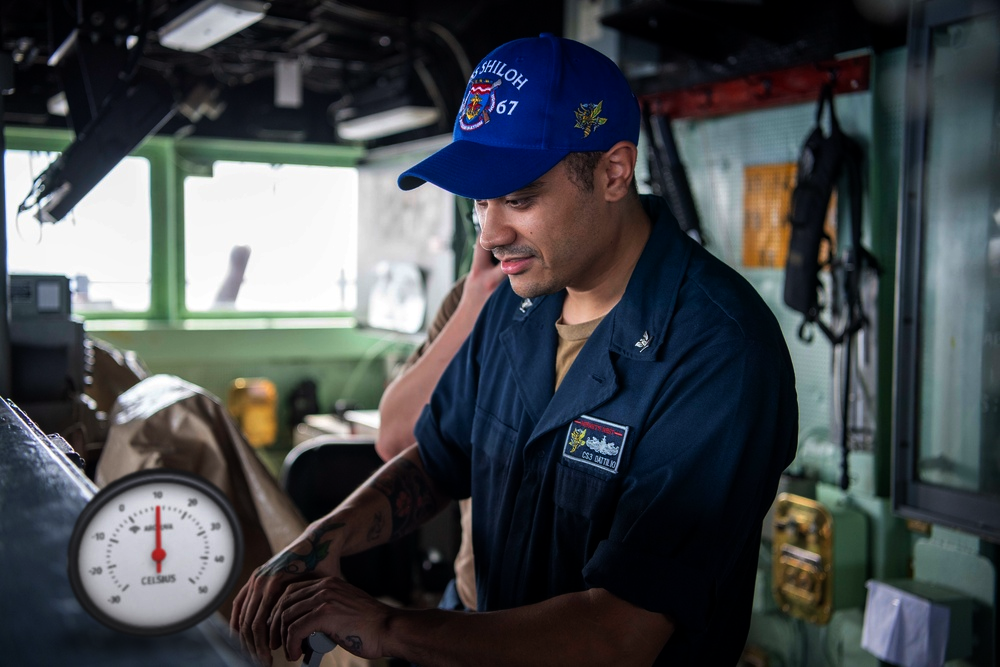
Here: 10 °C
